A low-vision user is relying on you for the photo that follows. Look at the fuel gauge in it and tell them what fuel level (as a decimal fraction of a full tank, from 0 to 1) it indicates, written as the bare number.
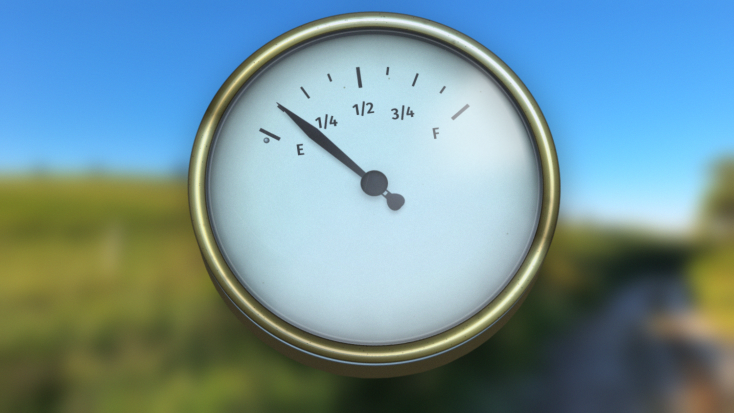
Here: 0.125
